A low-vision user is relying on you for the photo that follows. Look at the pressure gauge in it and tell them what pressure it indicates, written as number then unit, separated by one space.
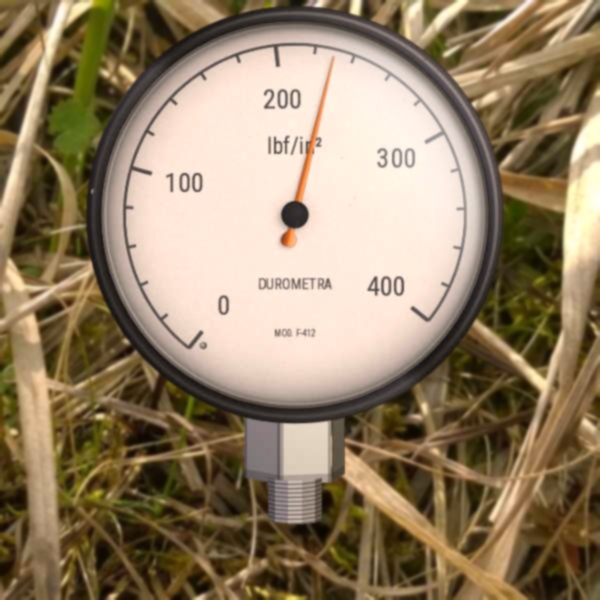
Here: 230 psi
